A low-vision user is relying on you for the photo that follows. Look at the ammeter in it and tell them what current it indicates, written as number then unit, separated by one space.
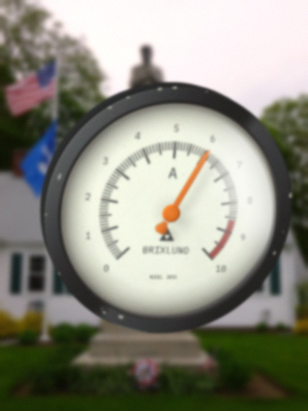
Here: 6 A
